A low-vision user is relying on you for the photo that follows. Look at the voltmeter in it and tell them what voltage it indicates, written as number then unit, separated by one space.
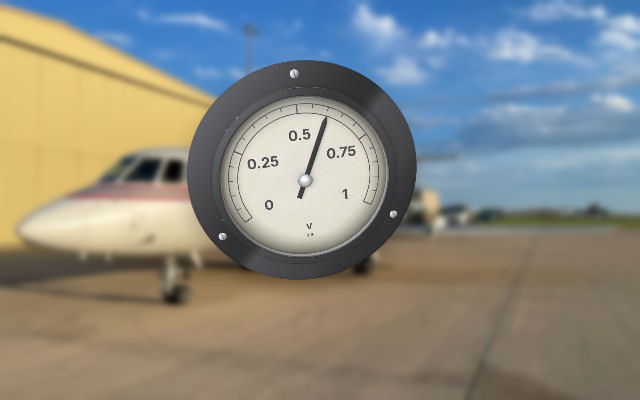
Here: 0.6 V
